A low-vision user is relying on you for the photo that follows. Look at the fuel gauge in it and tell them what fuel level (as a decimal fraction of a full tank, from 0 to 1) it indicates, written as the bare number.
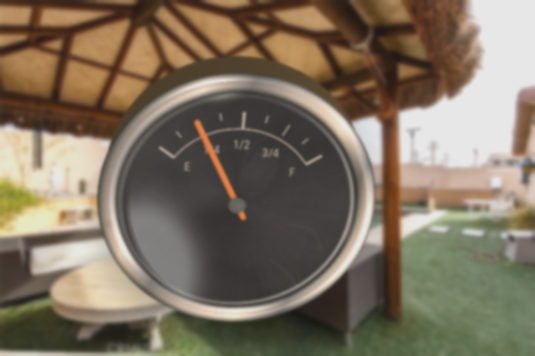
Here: 0.25
